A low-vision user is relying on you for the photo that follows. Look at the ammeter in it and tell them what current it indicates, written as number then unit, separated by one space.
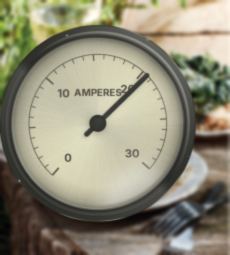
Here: 20.5 A
